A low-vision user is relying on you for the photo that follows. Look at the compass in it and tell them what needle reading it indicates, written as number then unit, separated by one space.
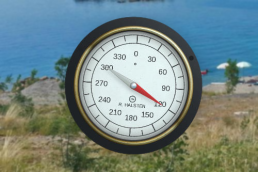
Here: 120 °
